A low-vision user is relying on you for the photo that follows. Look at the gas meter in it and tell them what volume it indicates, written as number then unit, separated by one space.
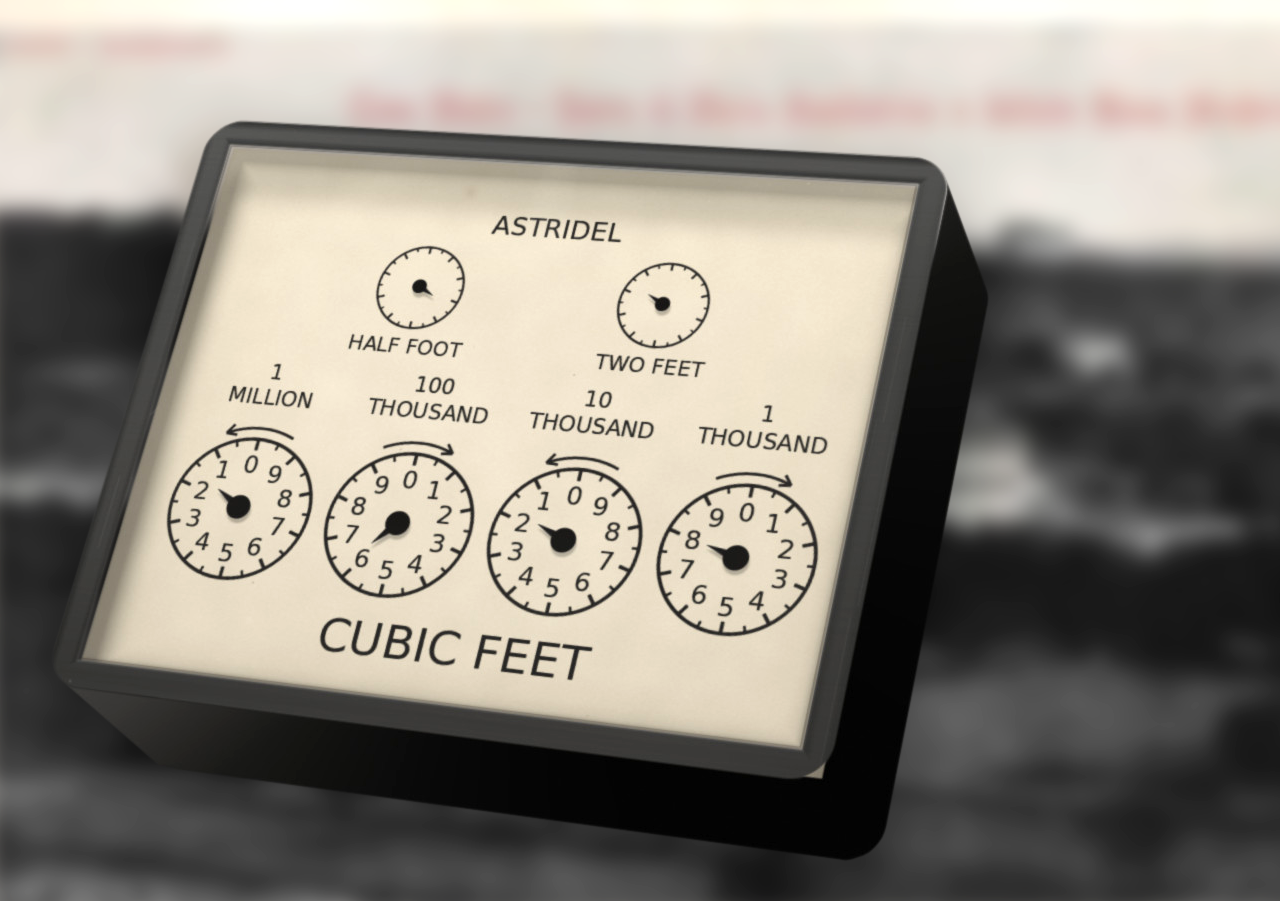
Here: 161800 ft³
